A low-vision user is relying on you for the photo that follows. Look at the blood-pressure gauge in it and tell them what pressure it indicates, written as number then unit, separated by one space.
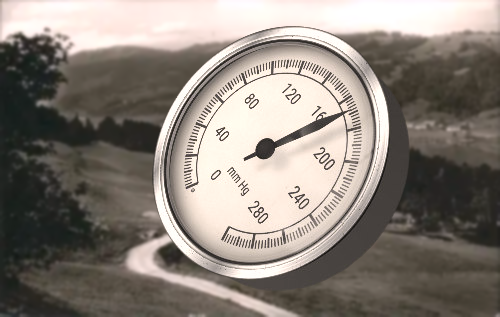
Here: 170 mmHg
